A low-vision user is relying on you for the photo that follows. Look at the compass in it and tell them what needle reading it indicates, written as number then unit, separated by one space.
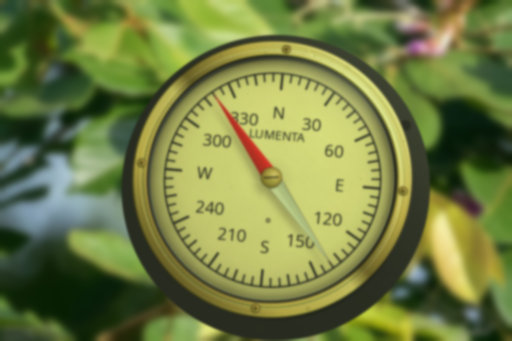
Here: 320 °
